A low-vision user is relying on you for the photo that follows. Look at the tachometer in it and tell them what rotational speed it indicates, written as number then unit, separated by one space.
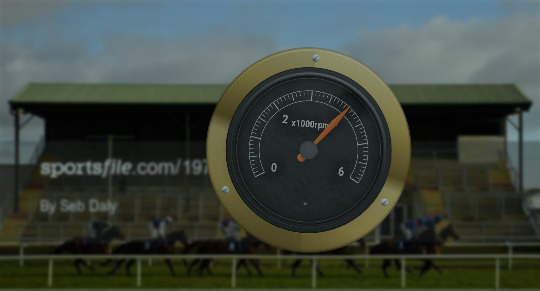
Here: 4000 rpm
